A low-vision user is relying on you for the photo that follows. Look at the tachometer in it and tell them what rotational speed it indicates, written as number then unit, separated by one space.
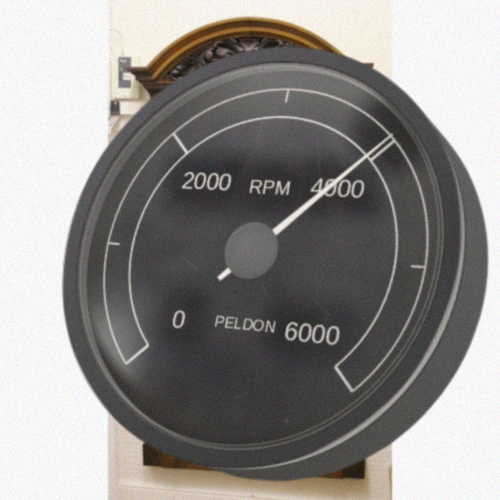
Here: 4000 rpm
